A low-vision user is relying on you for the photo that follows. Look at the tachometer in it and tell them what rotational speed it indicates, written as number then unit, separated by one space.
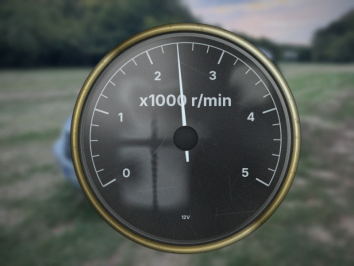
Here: 2400 rpm
